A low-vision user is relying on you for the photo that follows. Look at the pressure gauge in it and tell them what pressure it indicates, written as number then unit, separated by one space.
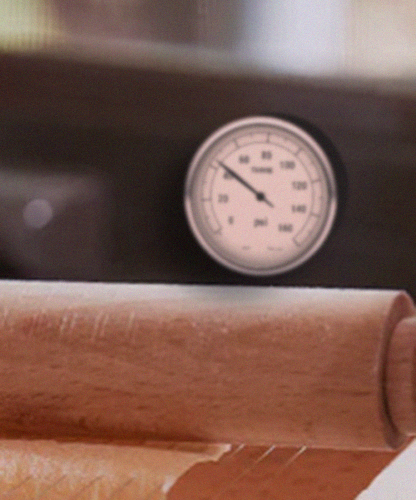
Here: 45 psi
